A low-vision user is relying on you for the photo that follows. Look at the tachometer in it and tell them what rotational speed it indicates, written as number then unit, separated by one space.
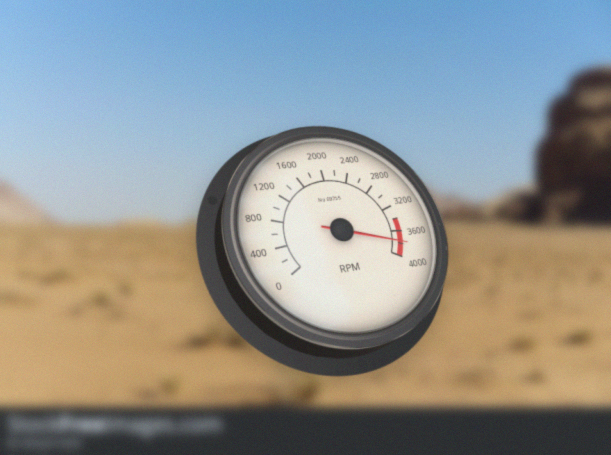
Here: 3800 rpm
